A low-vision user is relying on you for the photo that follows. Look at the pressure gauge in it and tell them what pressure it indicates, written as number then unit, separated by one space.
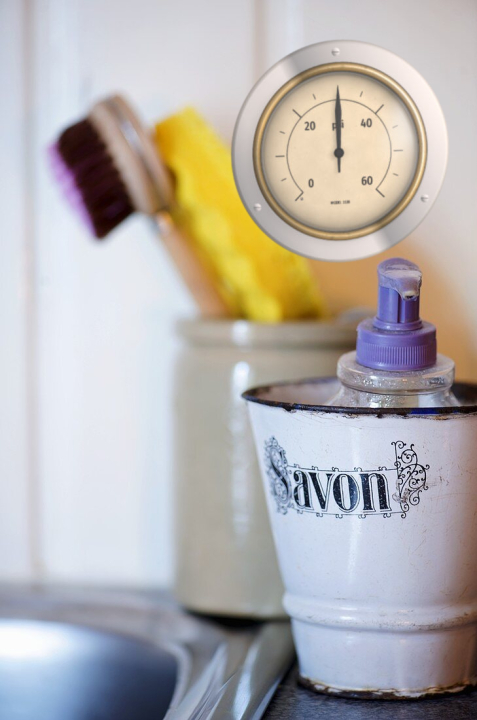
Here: 30 psi
